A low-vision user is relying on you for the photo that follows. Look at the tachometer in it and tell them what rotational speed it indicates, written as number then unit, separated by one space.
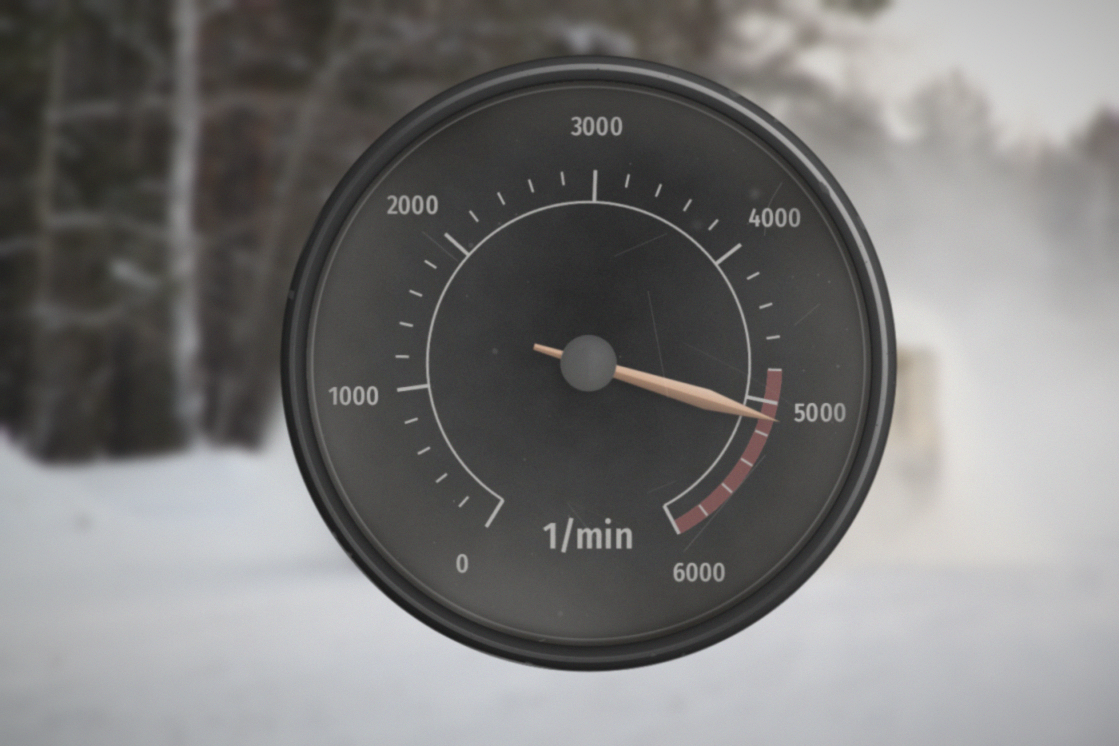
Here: 5100 rpm
